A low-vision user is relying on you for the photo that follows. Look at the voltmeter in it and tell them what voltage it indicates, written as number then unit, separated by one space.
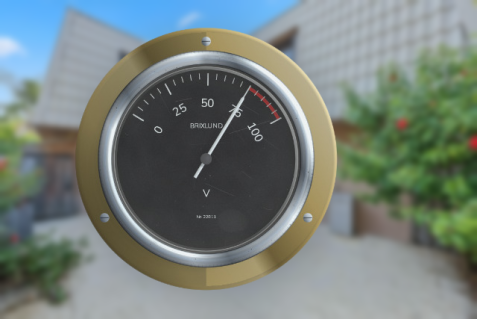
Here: 75 V
